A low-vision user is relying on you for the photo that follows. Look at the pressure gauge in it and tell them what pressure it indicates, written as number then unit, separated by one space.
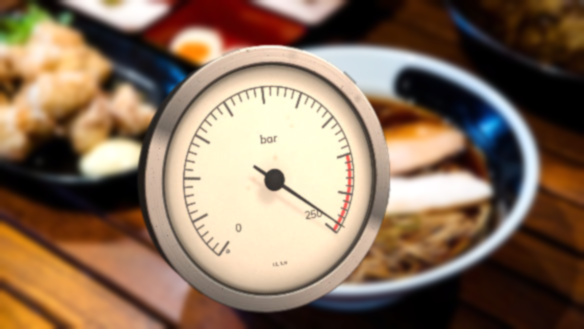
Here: 245 bar
